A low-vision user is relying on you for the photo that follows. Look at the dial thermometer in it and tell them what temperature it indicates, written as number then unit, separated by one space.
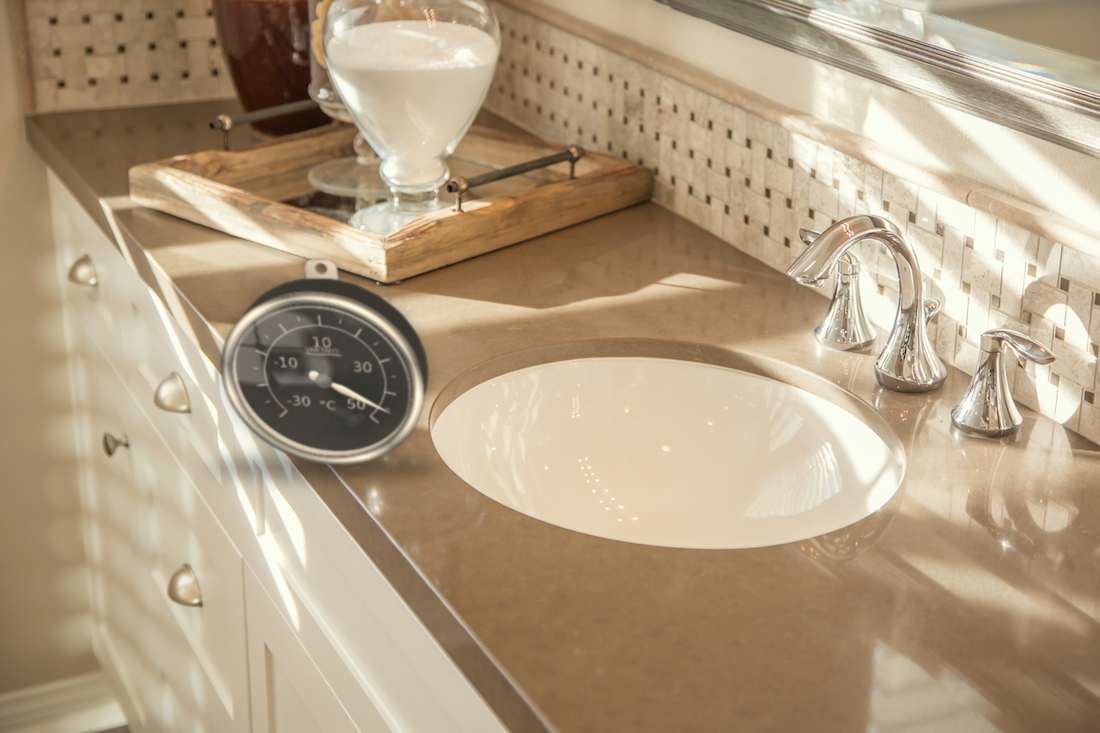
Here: 45 °C
